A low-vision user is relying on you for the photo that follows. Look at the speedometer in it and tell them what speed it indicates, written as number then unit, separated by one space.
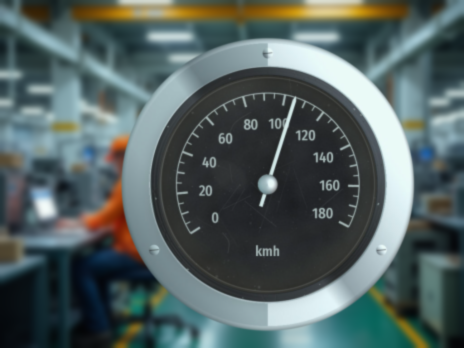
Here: 105 km/h
